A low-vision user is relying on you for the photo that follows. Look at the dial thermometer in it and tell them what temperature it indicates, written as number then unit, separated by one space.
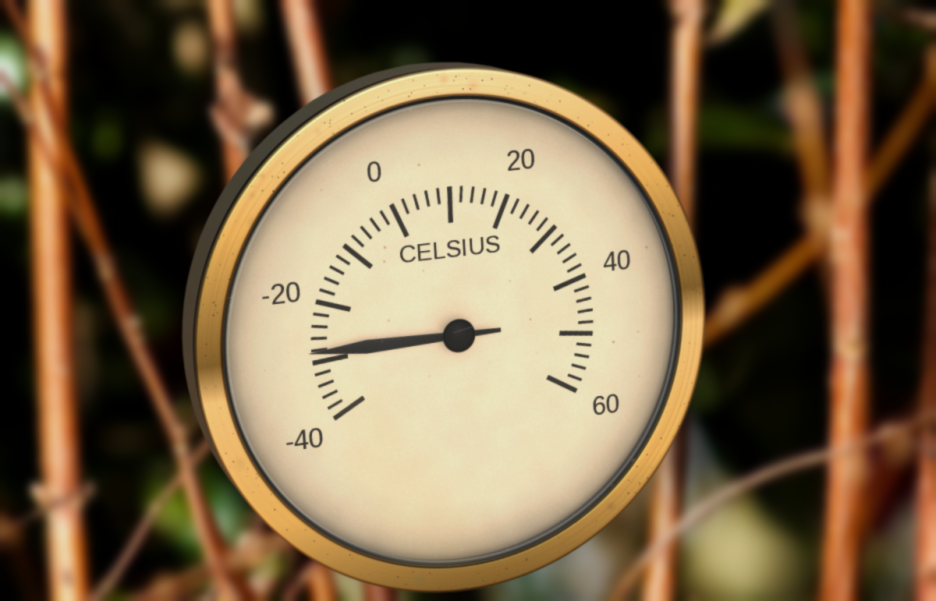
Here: -28 °C
